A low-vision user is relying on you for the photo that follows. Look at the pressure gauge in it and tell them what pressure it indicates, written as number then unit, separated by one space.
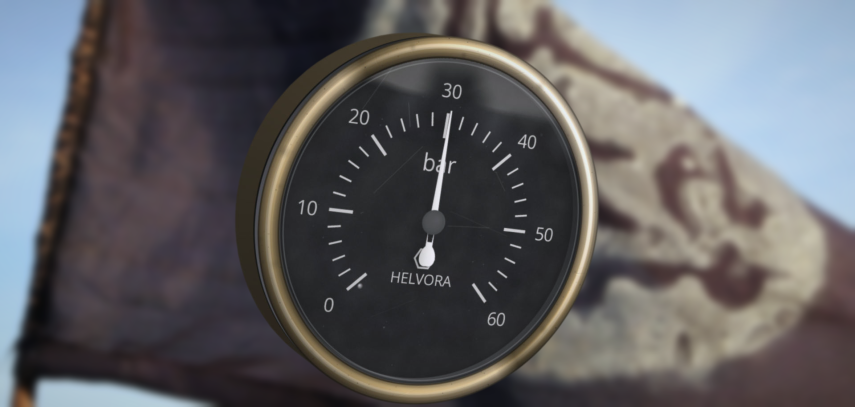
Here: 30 bar
